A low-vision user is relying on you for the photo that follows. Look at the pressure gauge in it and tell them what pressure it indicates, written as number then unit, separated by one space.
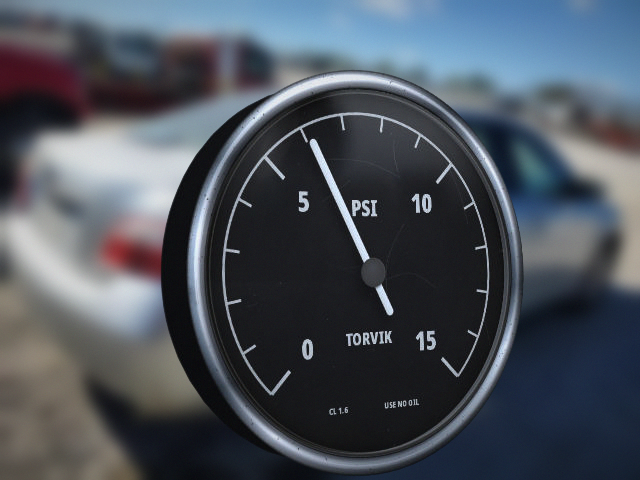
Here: 6 psi
